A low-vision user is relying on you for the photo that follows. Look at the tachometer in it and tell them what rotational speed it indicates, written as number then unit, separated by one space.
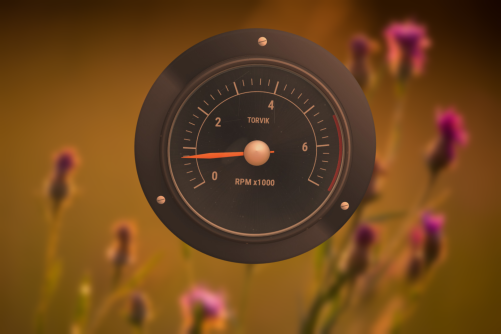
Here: 800 rpm
